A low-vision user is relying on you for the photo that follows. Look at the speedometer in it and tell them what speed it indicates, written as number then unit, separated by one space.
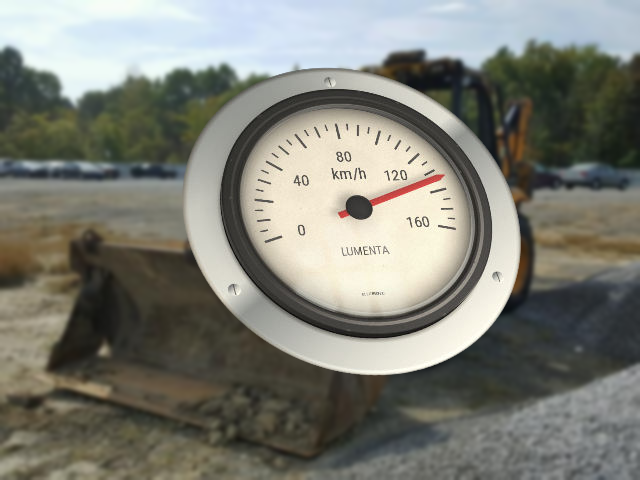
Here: 135 km/h
